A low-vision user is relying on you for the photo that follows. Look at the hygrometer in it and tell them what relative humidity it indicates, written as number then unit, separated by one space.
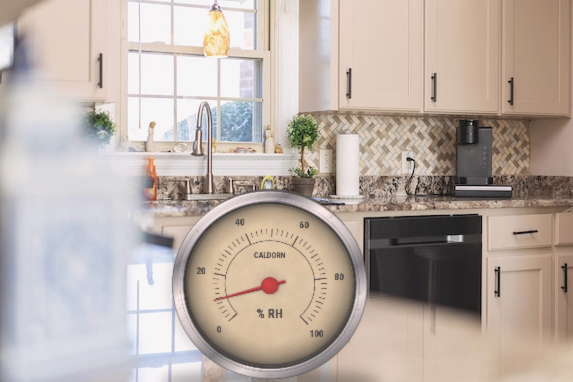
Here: 10 %
